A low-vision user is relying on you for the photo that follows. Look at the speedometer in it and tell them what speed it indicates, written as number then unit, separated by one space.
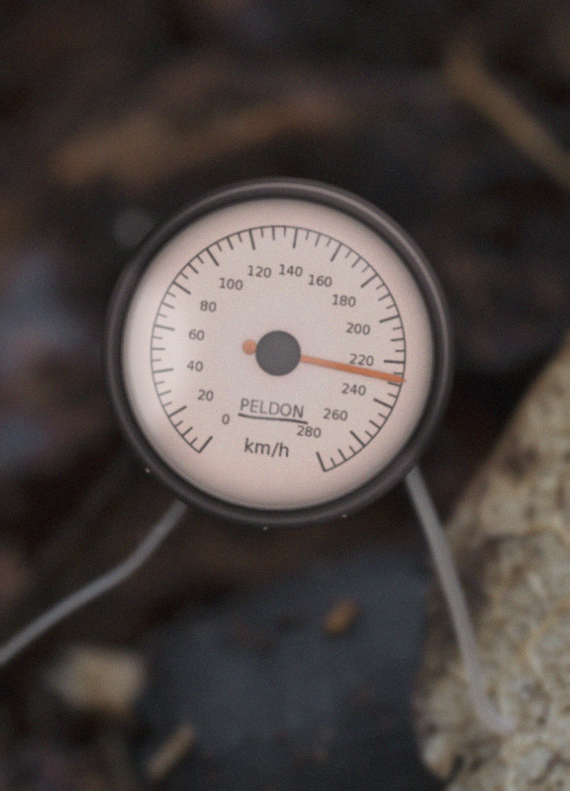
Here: 227.5 km/h
